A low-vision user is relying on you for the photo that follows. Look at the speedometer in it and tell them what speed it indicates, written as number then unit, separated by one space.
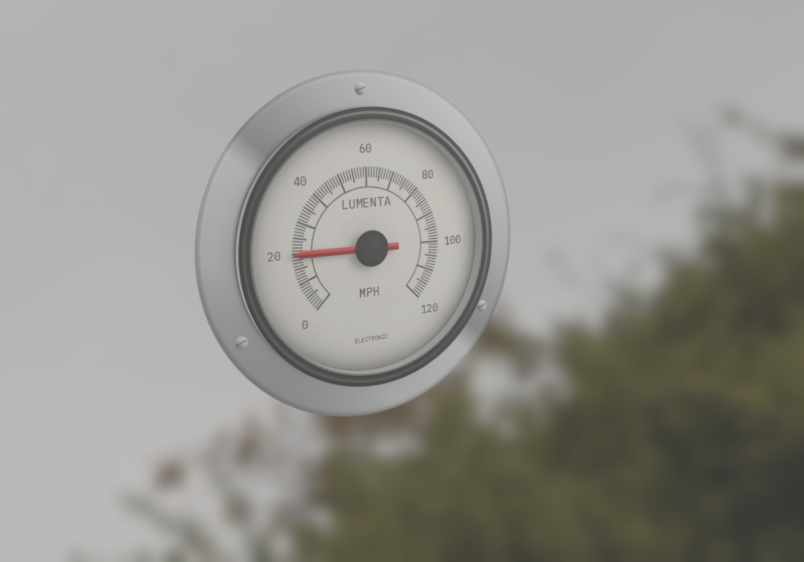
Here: 20 mph
